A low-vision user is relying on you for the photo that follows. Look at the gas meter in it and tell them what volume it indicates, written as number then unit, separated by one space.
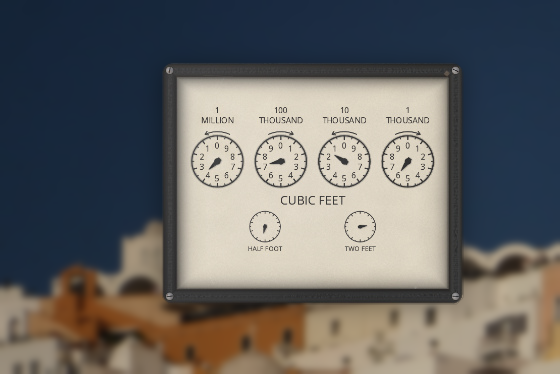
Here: 371600 ft³
